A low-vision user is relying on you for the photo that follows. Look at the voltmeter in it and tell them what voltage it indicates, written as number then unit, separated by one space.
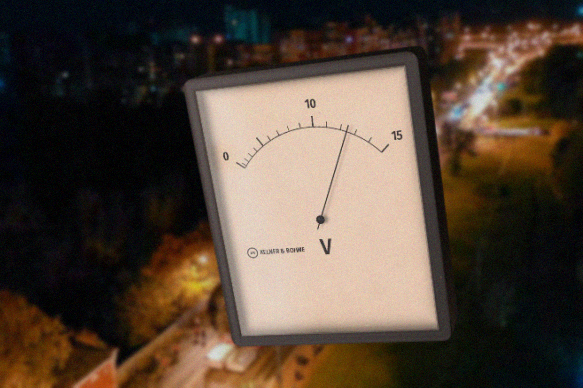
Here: 12.5 V
